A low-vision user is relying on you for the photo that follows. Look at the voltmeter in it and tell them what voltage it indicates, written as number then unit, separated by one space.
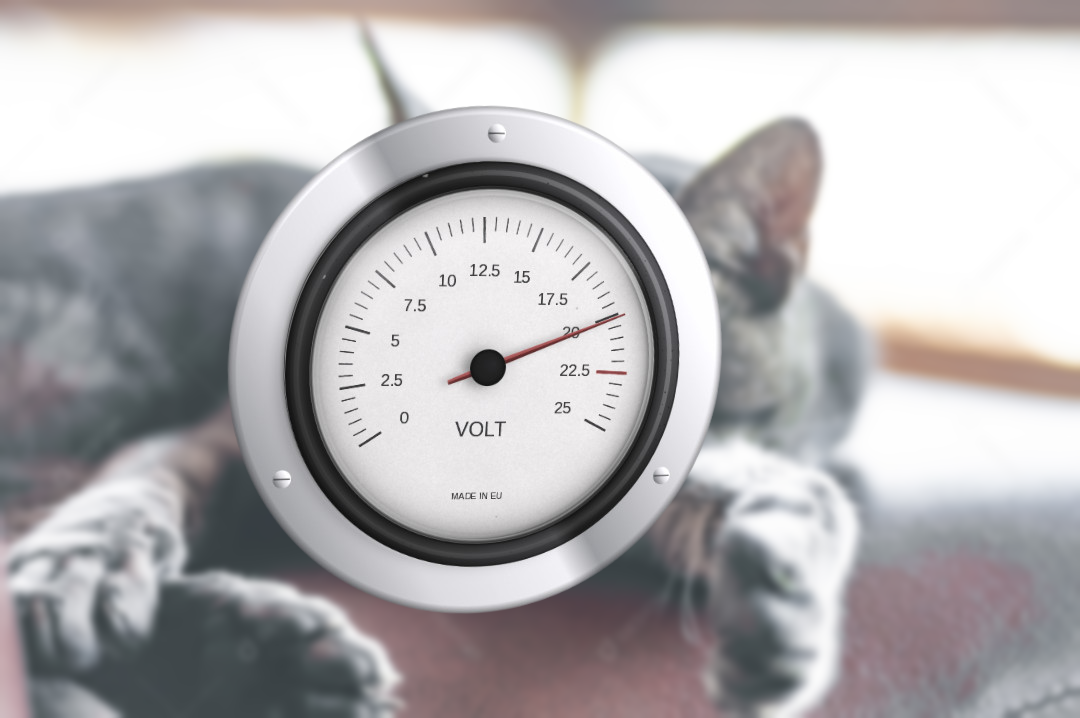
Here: 20 V
